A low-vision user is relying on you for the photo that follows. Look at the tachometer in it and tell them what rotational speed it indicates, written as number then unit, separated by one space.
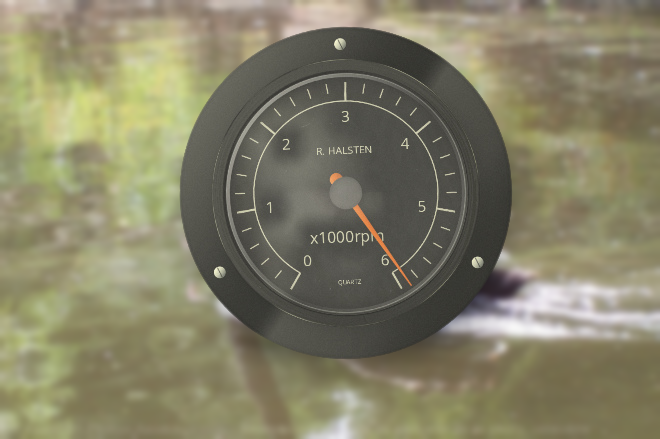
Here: 5900 rpm
